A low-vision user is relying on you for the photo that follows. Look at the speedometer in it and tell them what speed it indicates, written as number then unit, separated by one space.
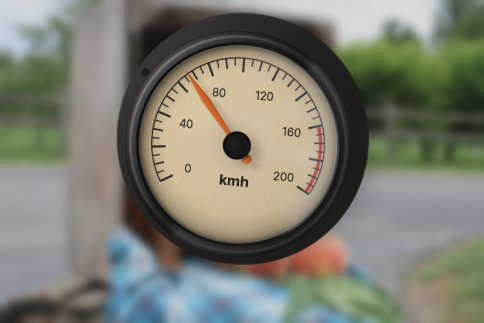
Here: 67.5 km/h
